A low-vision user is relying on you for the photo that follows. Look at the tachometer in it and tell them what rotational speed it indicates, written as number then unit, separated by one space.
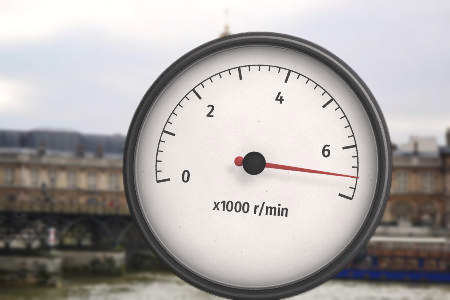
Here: 6600 rpm
